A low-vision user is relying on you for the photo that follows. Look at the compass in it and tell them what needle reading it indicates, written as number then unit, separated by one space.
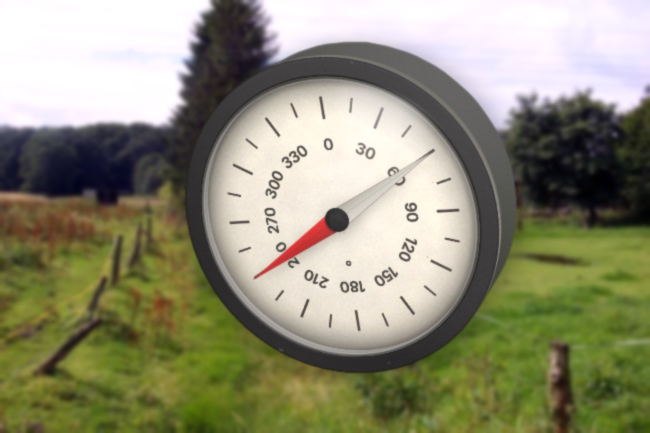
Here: 240 °
